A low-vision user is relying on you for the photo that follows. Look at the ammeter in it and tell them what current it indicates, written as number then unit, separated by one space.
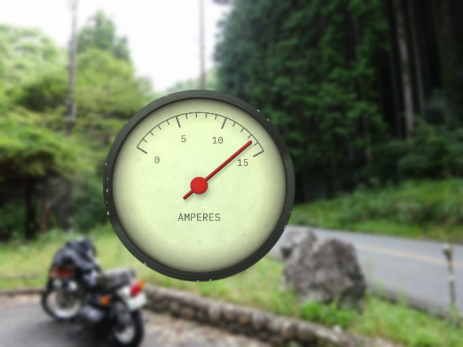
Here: 13.5 A
